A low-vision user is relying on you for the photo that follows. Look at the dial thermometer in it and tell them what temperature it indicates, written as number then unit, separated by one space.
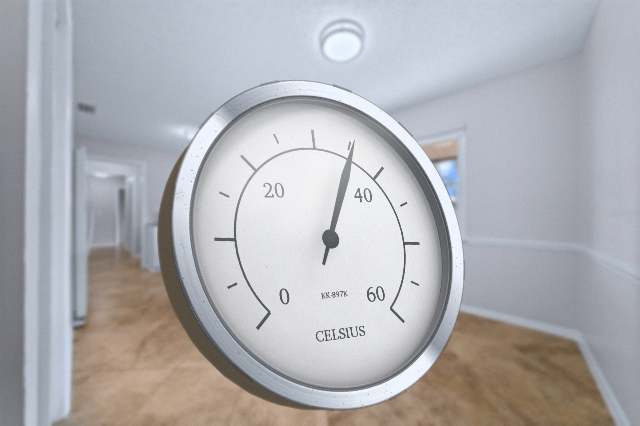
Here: 35 °C
